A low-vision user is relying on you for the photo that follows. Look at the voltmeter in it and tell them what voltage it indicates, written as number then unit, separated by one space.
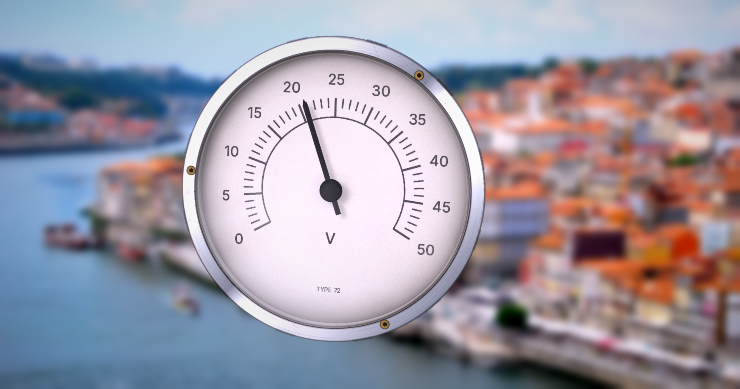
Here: 21 V
